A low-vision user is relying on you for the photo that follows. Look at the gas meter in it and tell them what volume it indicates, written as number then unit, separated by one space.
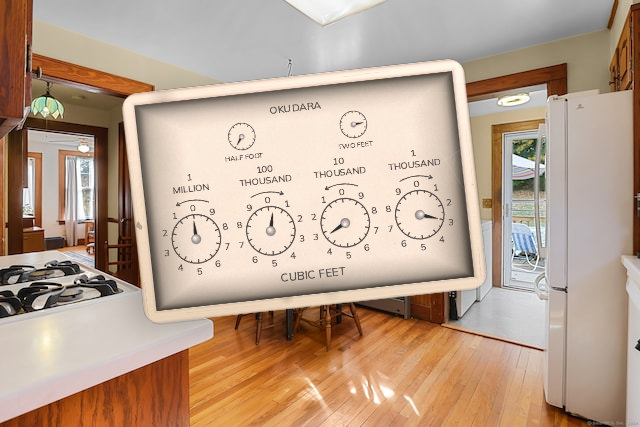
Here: 3300 ft³
